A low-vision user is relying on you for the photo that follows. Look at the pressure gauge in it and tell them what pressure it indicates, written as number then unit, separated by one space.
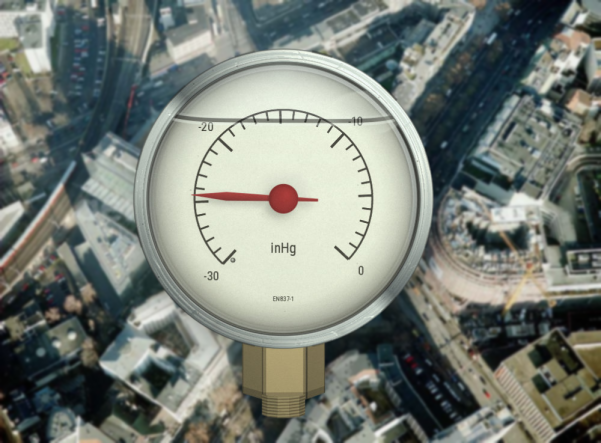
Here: -24.5 inHg
